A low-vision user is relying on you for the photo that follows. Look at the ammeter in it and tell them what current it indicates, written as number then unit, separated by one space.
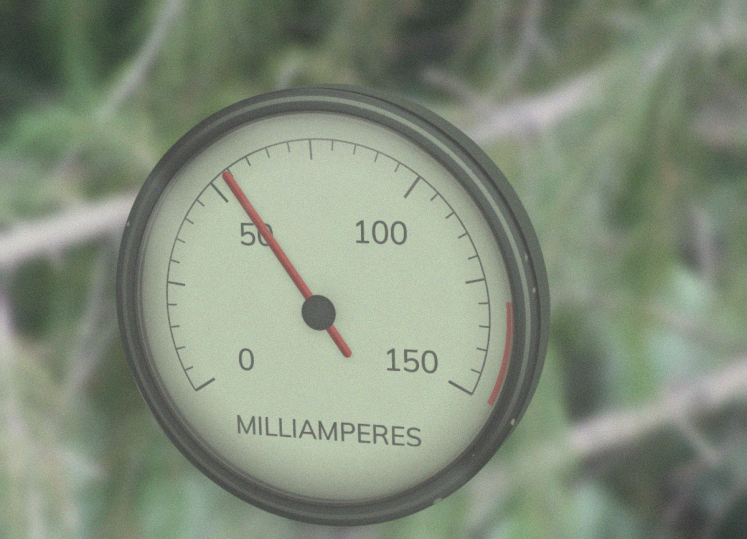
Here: 55 mA
